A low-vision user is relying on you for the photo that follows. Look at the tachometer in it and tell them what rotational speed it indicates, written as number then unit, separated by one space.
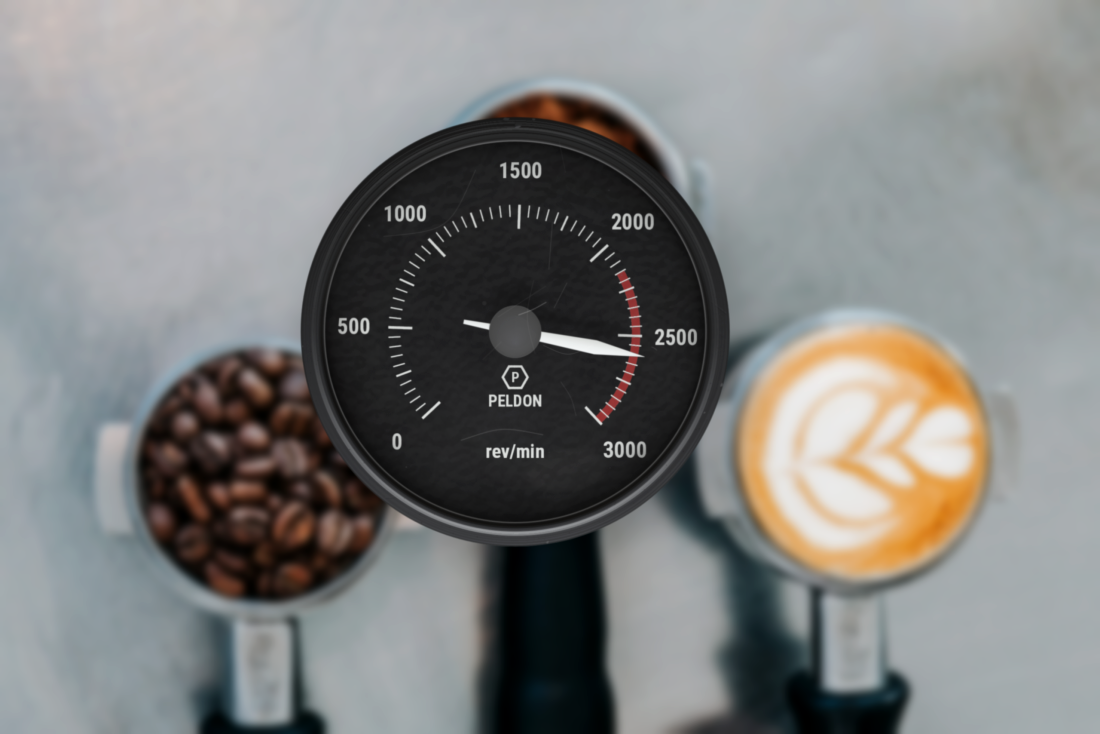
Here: 2600 rpm
